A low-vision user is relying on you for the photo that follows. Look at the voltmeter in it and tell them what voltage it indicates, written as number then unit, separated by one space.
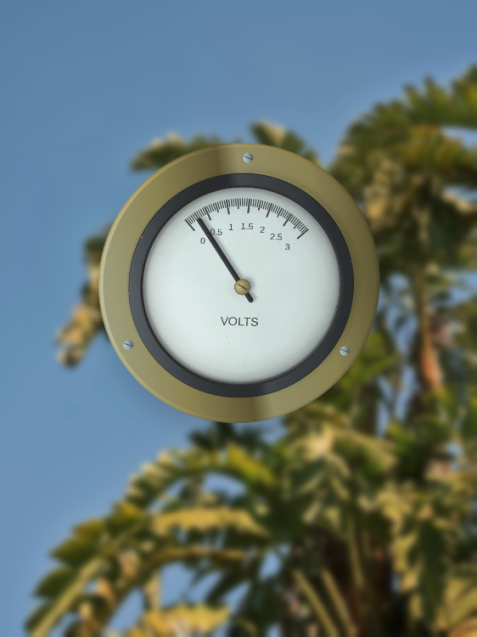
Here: 0.25 V
